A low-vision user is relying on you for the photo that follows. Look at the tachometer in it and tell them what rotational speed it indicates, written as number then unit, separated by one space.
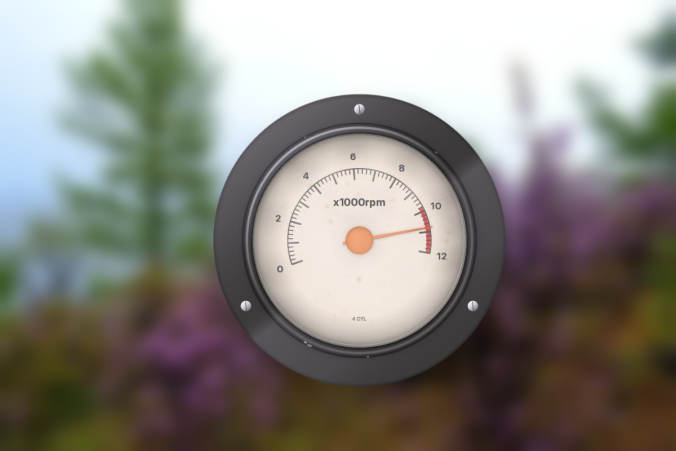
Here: 10800 rpm
